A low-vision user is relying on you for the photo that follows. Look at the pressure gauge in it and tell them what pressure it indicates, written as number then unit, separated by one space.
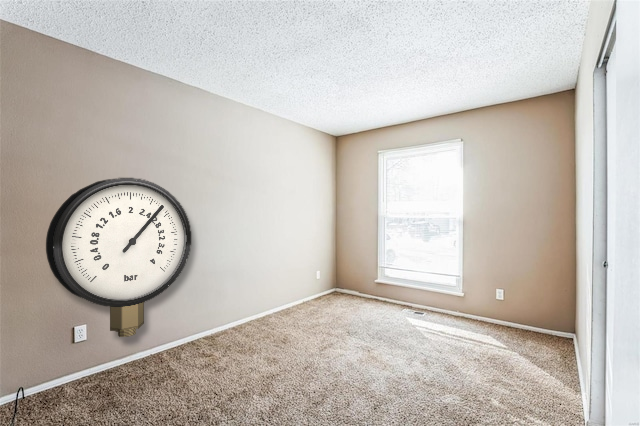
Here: 2.6 bar
